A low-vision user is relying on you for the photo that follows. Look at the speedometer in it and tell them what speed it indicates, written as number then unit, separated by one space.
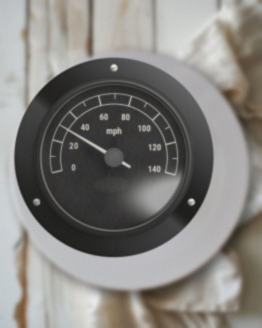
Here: 30 mph
